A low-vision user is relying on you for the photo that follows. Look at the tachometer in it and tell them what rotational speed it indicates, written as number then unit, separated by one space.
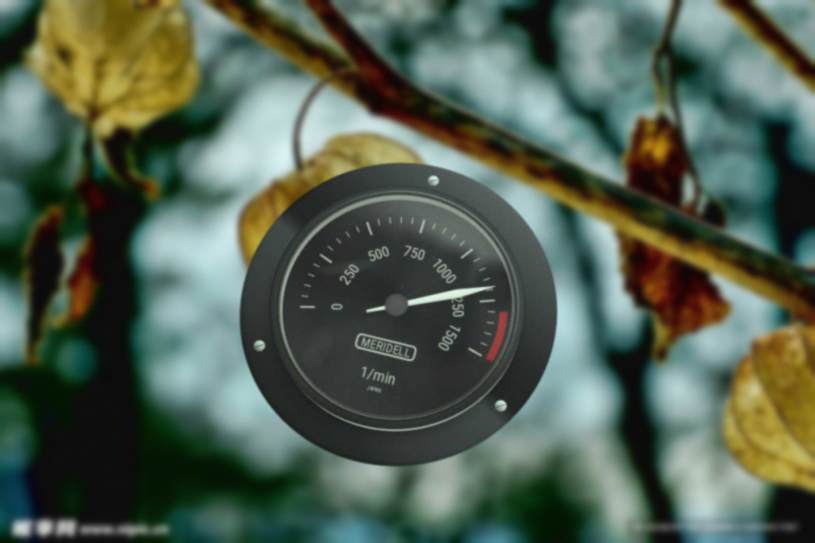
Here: 1200 rpm
